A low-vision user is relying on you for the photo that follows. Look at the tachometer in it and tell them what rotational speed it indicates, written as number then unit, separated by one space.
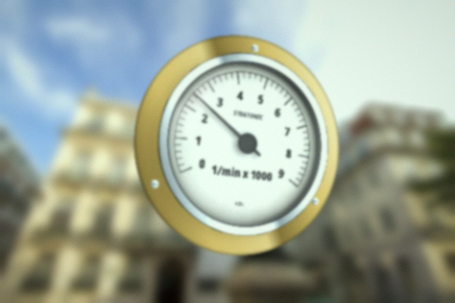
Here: 2400 rpm
